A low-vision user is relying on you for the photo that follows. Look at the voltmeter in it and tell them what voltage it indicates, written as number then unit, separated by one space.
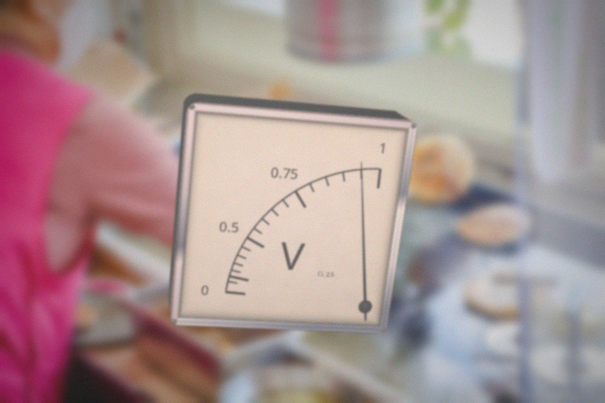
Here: 0.95 V
